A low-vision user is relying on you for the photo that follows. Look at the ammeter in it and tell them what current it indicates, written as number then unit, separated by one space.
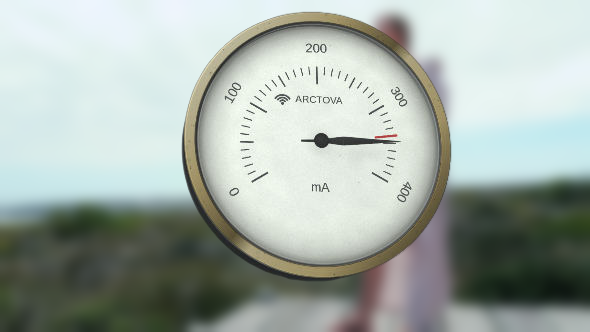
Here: 350 mA
